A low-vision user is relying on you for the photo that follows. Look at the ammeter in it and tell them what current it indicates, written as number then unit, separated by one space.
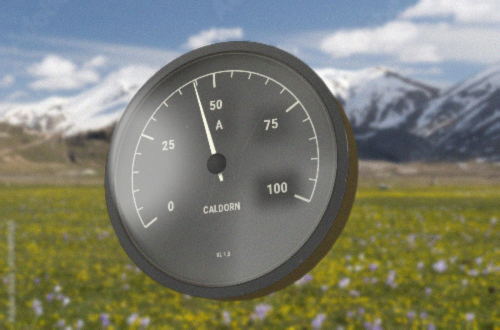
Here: 45 A
